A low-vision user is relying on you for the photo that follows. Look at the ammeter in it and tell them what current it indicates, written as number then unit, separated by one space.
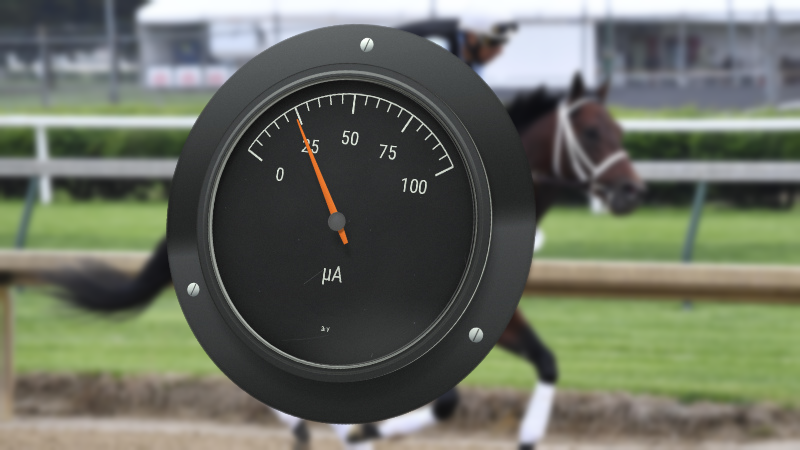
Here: 25 µA
